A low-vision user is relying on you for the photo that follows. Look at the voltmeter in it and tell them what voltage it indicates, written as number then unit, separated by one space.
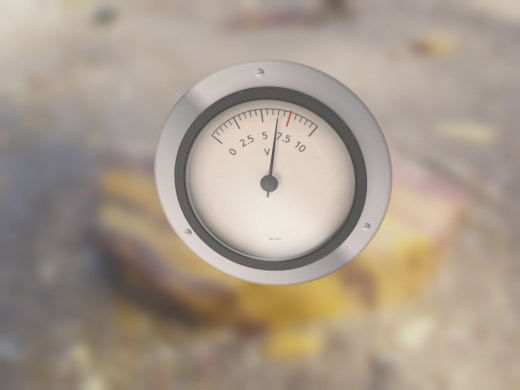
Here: 6.5 V
